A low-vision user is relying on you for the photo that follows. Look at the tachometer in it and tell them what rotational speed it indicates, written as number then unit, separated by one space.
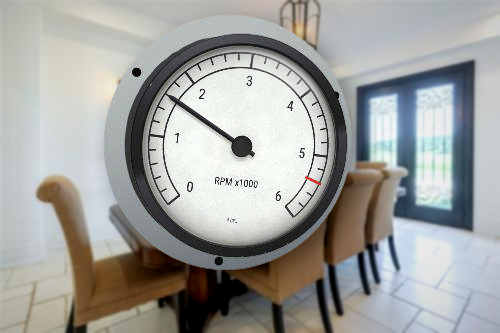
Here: 1600 rpm
